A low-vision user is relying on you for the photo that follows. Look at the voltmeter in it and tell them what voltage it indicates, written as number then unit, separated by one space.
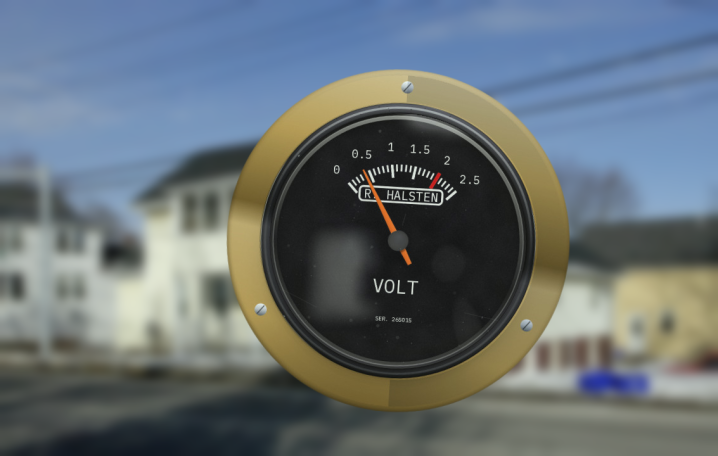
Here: 0.4 V
